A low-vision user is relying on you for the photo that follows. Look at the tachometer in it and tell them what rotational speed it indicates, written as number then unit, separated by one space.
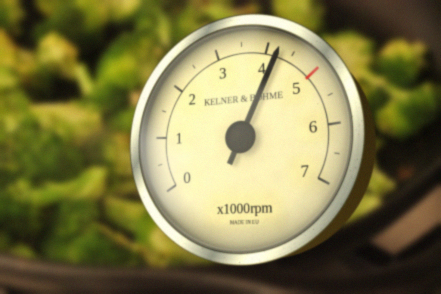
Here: 4250 rpm
